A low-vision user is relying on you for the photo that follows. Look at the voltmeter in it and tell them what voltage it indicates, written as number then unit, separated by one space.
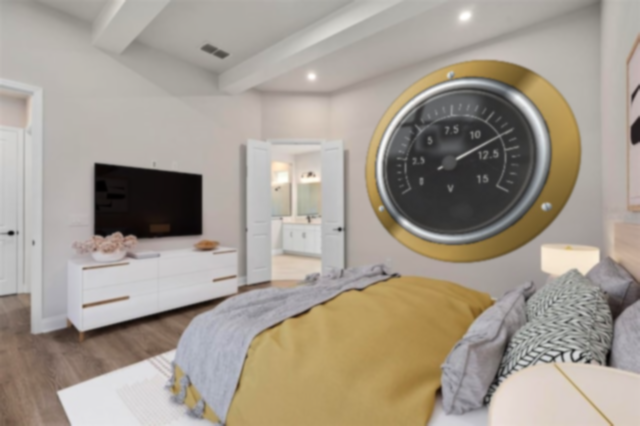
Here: 11.5 V
